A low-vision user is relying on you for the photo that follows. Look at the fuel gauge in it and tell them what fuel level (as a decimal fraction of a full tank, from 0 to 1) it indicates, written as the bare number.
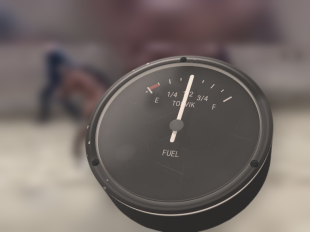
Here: 0.5
